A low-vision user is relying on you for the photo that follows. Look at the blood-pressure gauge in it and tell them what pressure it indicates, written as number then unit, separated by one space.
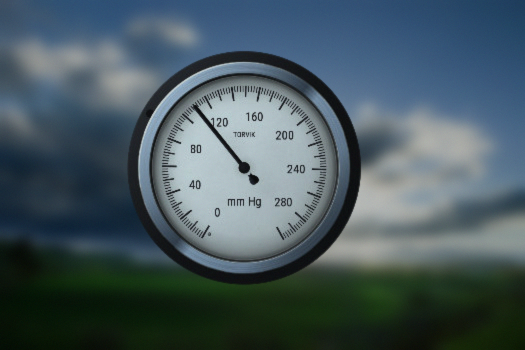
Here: 110 mmHg
